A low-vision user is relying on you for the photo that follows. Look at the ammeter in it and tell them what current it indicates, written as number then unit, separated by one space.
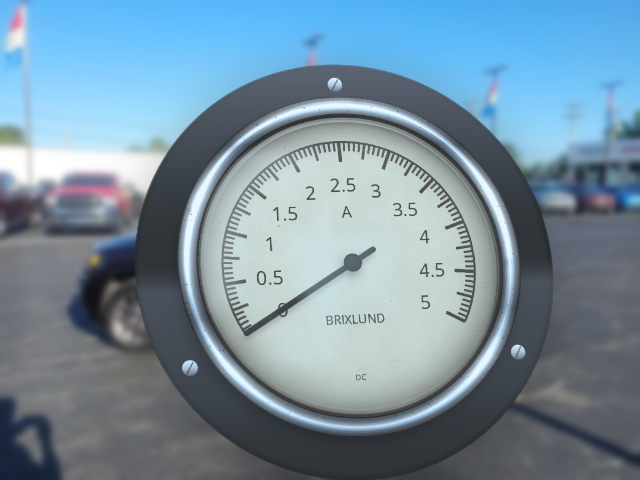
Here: 0 A
